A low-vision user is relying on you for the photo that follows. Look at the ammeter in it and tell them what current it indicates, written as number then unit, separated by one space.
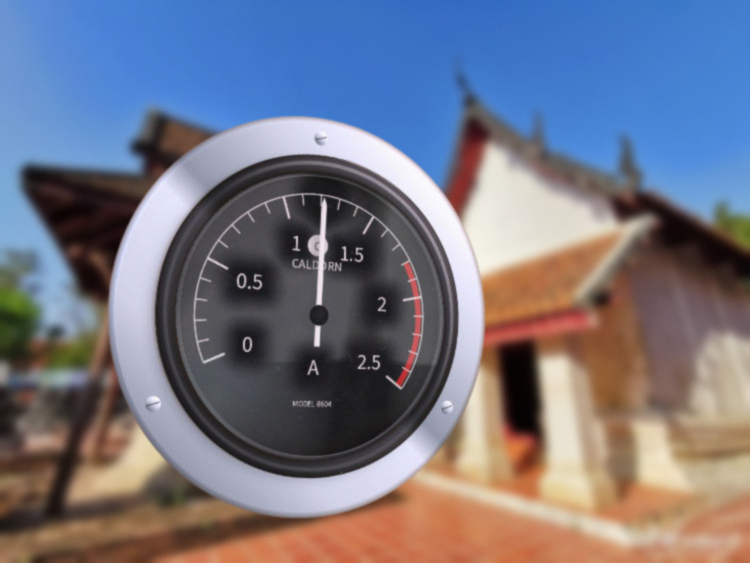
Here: 1.2 A
